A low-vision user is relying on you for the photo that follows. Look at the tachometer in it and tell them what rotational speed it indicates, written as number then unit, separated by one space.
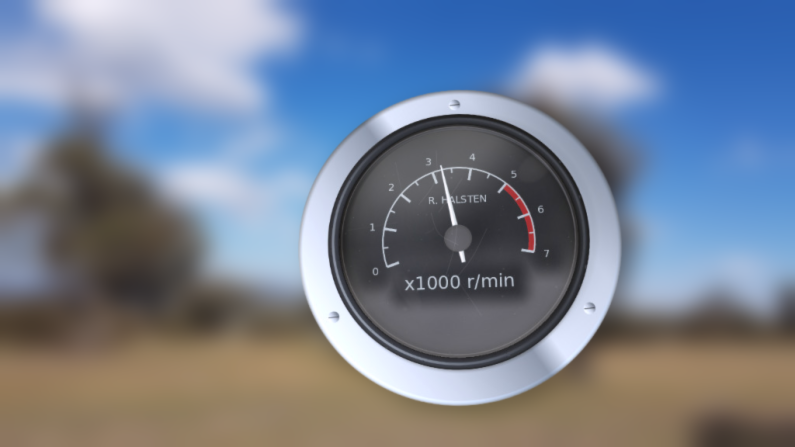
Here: 3250 rpm
